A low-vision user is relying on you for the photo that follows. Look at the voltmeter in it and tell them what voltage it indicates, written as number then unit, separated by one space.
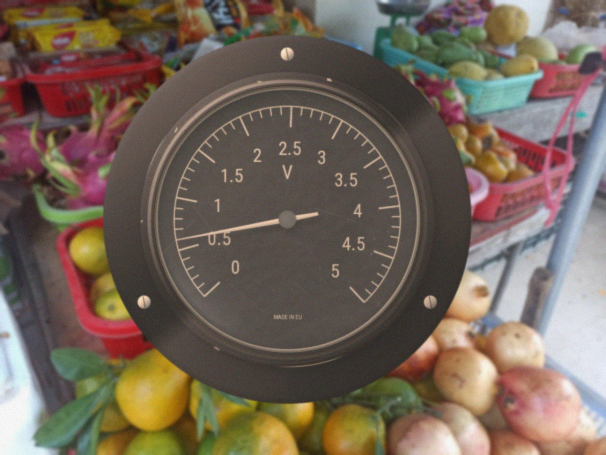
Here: 0.6 V
